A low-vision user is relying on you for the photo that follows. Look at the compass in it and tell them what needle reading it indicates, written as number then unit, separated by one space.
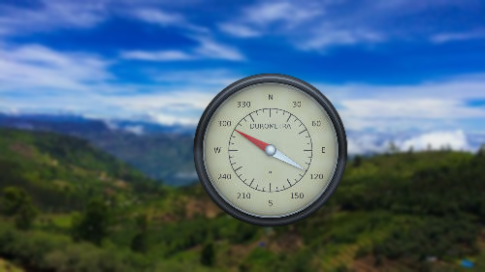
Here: 300 °
